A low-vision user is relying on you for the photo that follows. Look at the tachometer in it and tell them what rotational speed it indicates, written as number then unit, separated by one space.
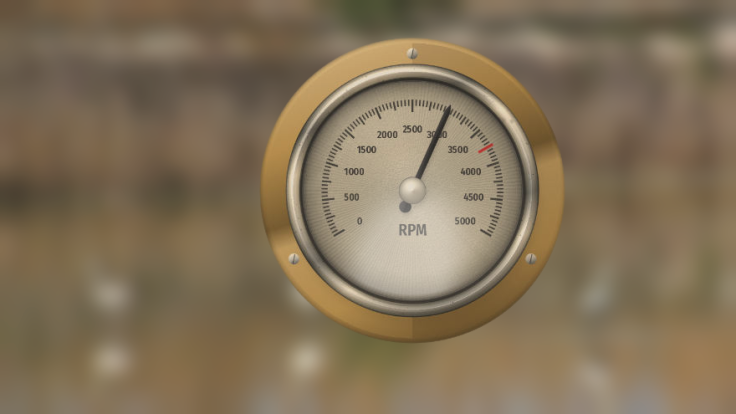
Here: 3000 rpm
